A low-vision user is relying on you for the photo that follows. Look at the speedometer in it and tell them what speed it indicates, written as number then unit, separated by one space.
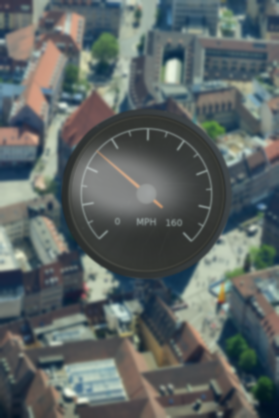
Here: 50 mph
